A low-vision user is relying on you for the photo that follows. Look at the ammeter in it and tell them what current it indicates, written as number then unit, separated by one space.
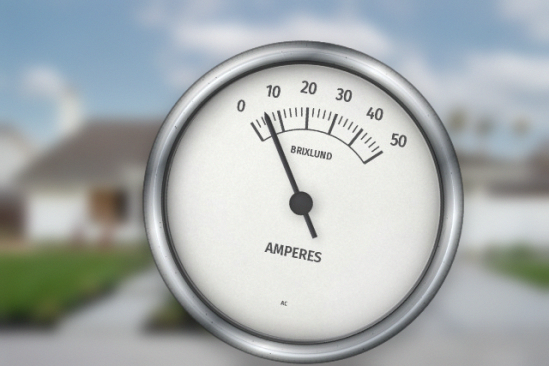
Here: 6 A
